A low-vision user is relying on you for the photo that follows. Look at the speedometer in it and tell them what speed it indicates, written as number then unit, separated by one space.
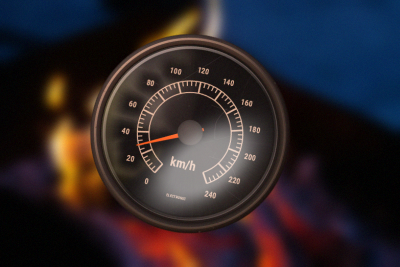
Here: 28 km/h
